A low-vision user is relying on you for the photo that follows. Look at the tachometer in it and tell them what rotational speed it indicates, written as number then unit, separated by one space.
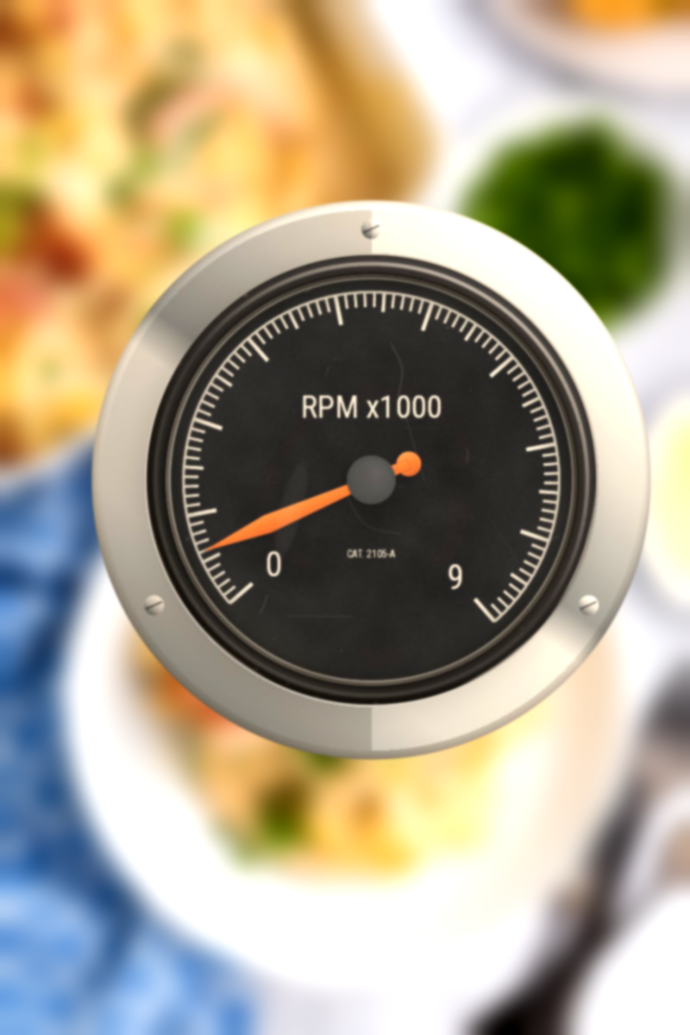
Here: 600 rpm
